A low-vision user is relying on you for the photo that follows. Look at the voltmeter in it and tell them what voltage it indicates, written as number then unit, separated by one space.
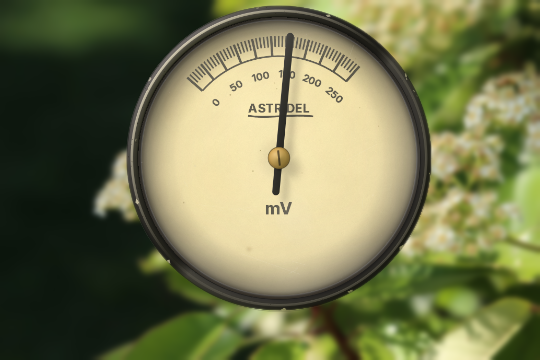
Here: 150 mV
